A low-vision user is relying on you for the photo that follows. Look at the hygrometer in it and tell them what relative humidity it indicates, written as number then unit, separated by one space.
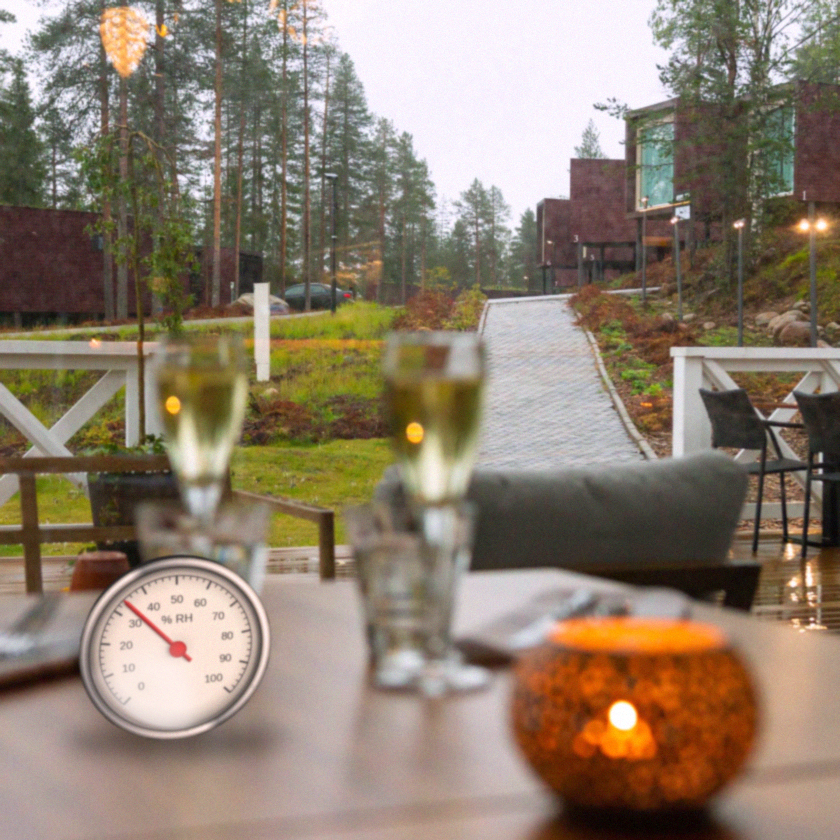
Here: 34 %
